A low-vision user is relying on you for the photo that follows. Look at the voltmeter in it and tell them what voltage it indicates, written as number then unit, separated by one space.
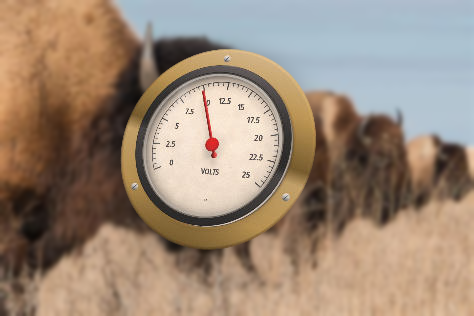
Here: 10 V
